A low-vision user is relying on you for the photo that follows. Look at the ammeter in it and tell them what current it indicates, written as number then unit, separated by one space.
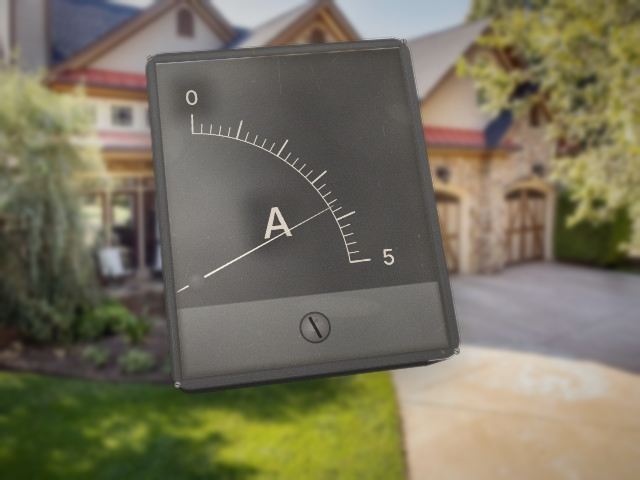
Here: 3.7 A
